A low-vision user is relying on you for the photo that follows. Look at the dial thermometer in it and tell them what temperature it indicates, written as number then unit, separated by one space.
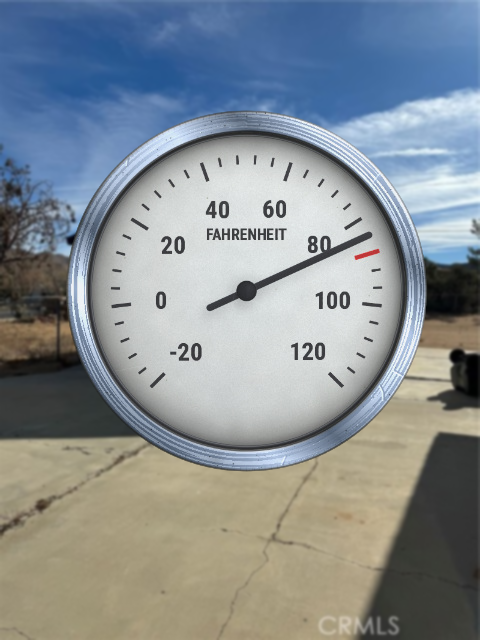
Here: 84 °F
